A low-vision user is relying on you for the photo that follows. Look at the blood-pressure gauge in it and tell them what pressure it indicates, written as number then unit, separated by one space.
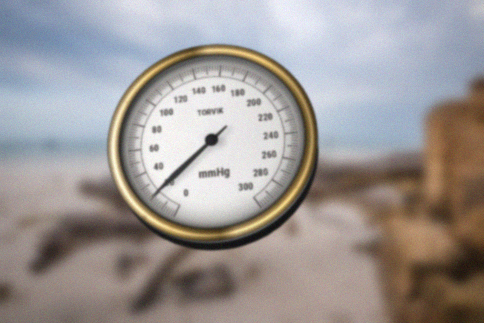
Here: 20 mmHg
